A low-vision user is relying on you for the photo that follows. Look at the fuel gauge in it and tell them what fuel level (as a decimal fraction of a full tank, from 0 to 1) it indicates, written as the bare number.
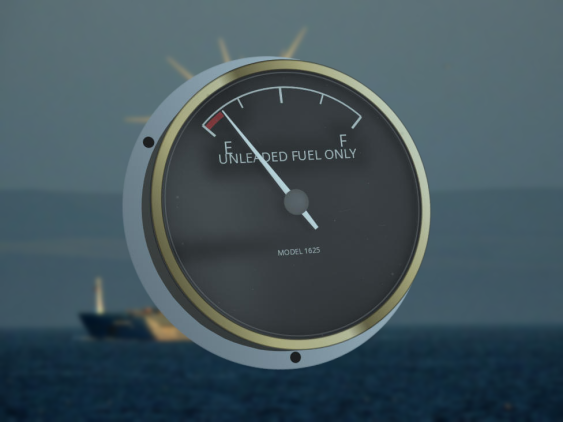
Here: 0.125
